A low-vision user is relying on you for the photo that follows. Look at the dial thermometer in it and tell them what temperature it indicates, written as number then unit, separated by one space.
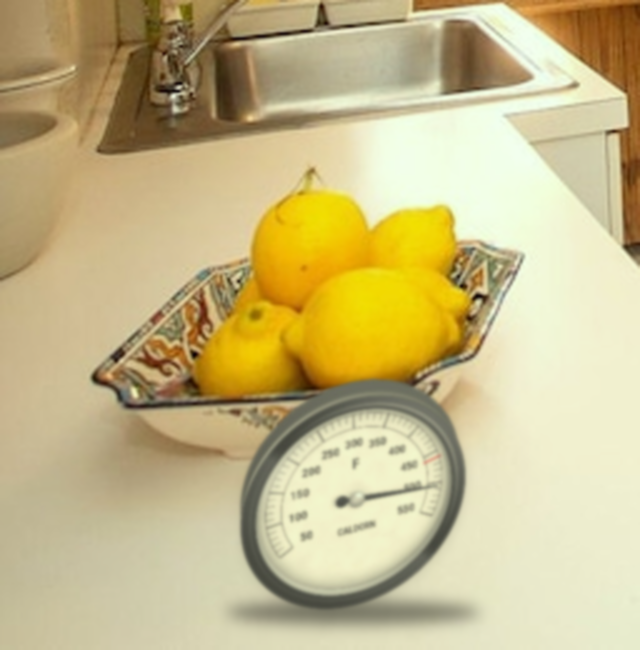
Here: 500 °F
